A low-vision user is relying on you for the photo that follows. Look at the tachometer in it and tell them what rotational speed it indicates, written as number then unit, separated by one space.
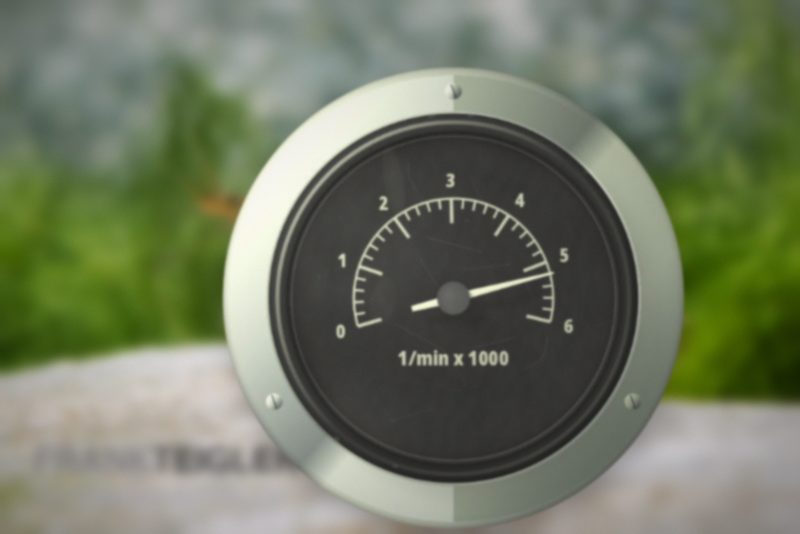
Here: 5200 rpm
